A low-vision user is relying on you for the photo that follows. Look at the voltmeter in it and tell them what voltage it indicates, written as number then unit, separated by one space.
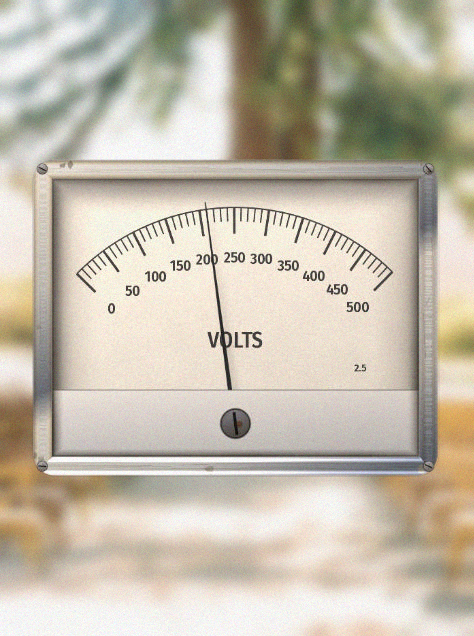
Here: 210 V
